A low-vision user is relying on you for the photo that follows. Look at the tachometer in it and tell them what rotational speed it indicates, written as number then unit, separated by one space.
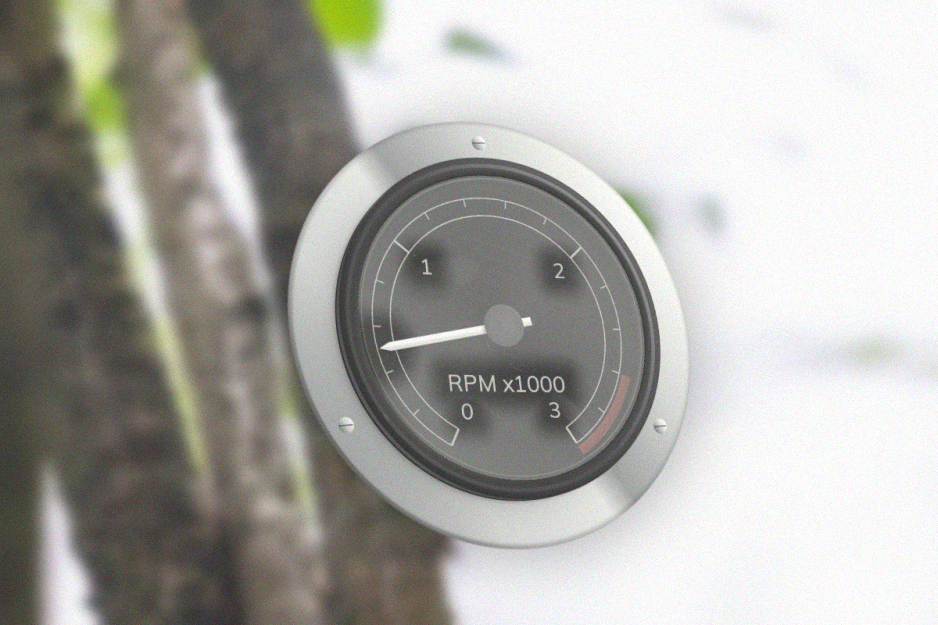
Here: 500 rpm
